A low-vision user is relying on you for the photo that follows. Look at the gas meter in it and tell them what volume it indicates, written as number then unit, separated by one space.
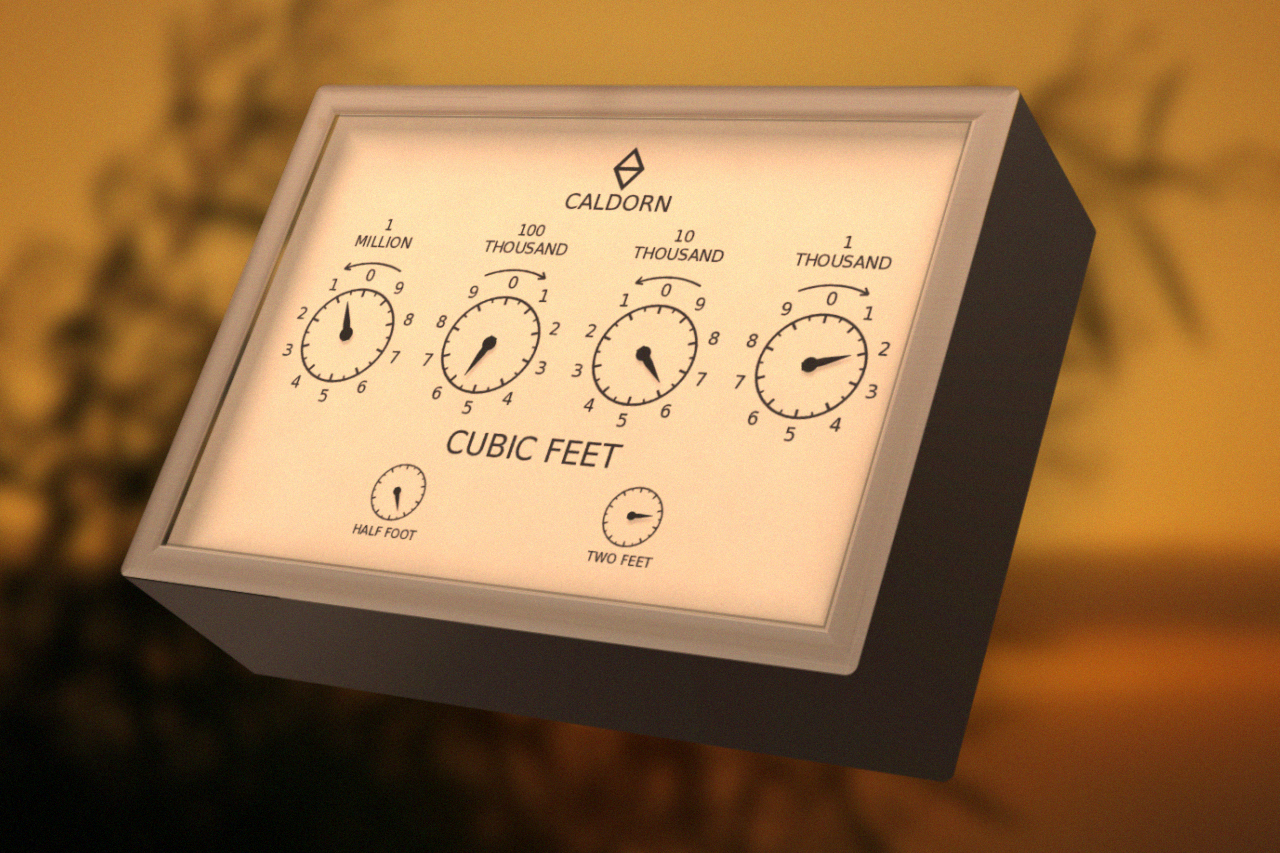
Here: 56200 ft³
